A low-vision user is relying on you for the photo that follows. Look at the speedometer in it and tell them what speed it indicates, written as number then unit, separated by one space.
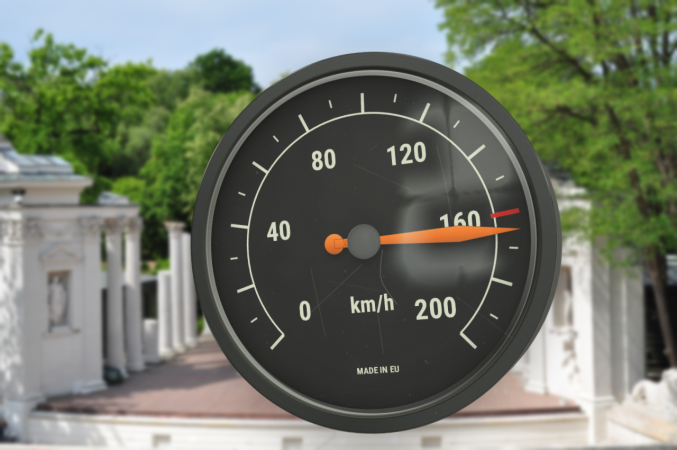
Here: 165 km/h
